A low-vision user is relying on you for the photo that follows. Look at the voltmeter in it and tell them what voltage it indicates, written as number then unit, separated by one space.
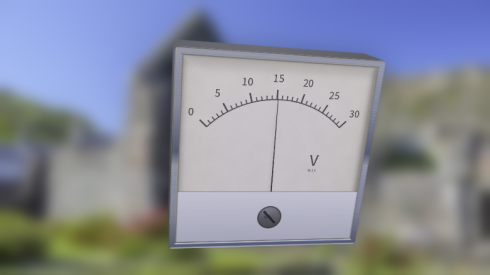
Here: 15 V
